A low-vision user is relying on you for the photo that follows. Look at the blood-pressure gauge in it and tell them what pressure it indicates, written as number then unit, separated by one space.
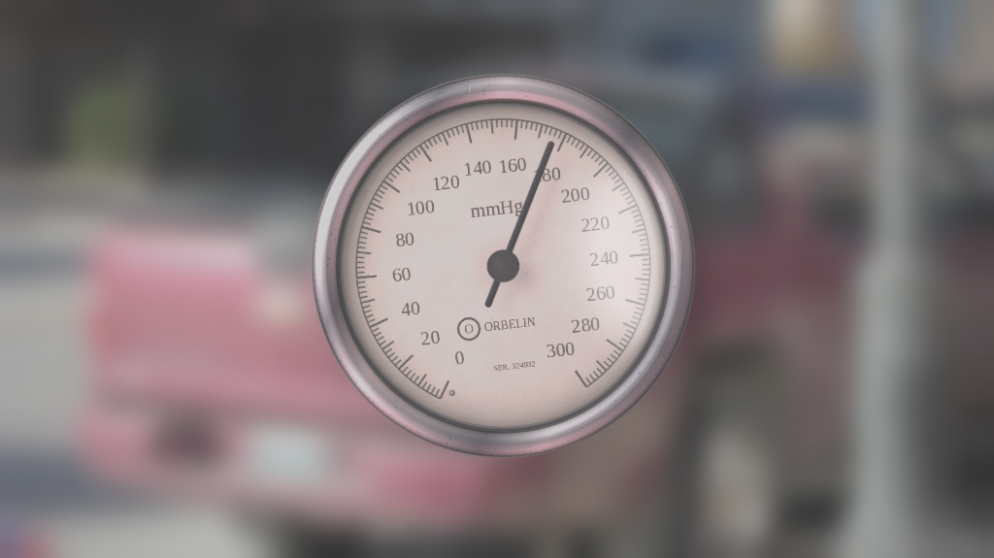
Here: 176 mmHg
